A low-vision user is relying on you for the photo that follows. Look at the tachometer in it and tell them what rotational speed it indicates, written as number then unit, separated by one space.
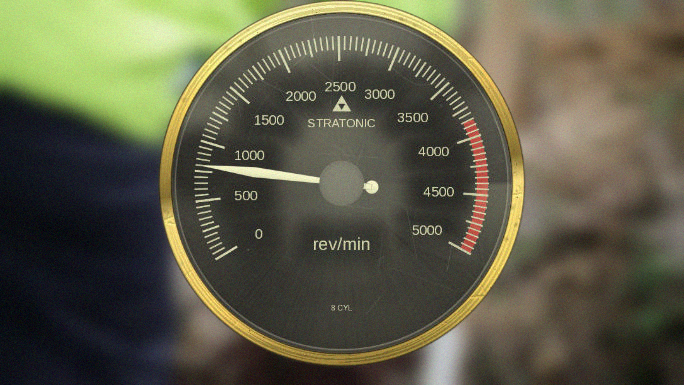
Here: 800 rpm
